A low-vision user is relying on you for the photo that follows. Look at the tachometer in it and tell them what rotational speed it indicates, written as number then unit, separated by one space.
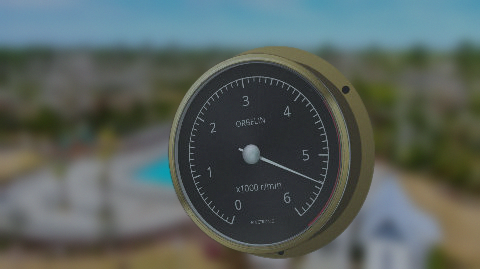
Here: 5400 rpm
